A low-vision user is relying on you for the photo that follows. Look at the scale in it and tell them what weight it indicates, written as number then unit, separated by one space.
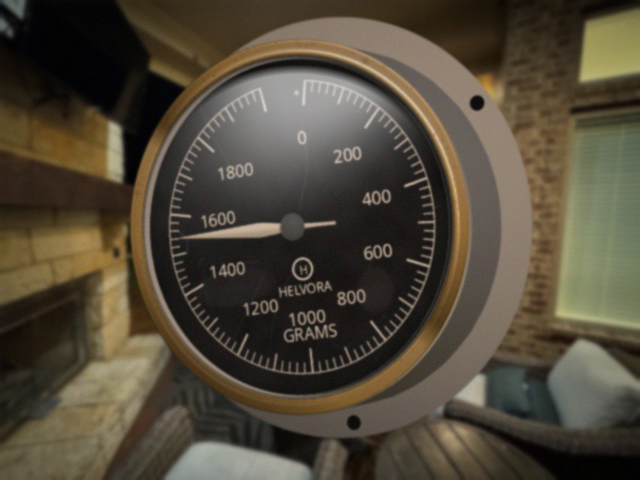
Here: 1540 g
